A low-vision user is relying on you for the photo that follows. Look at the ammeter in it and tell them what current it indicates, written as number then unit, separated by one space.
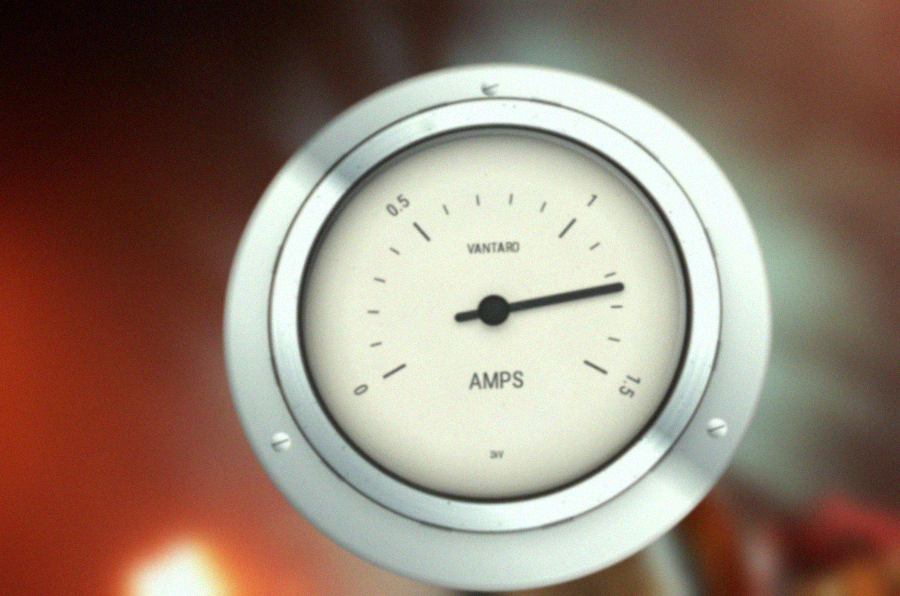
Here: 1.25 A
